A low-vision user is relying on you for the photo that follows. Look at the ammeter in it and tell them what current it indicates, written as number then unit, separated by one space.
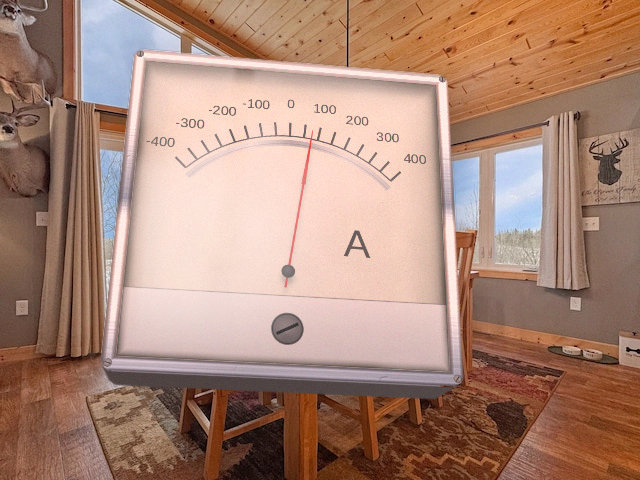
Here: 75 A
